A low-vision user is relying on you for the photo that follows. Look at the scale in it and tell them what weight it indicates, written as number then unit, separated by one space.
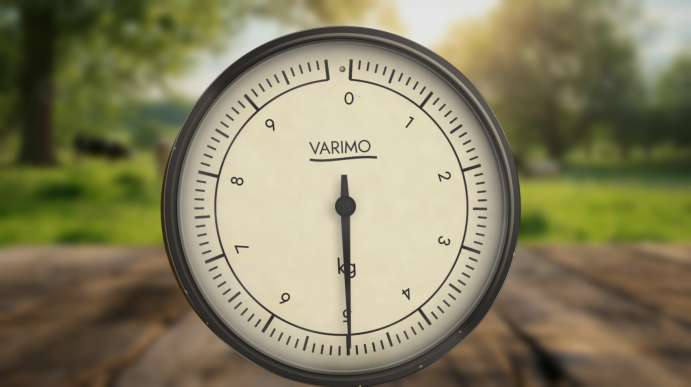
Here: 5 kg
